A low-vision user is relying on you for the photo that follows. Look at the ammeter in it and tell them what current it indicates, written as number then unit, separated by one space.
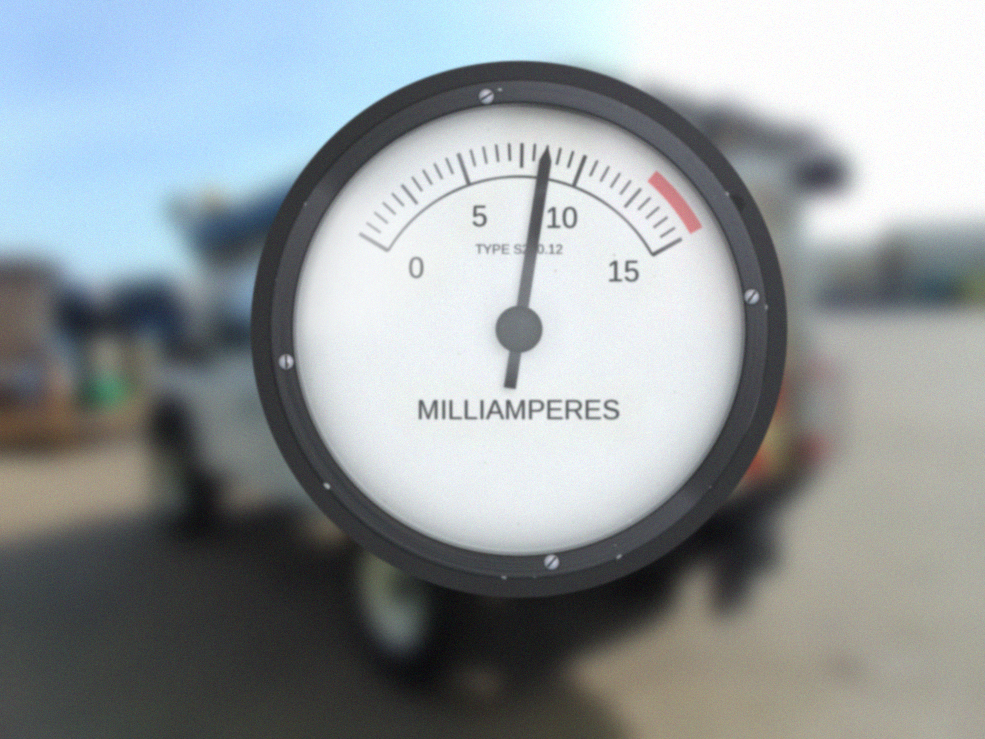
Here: 8.5 mA
